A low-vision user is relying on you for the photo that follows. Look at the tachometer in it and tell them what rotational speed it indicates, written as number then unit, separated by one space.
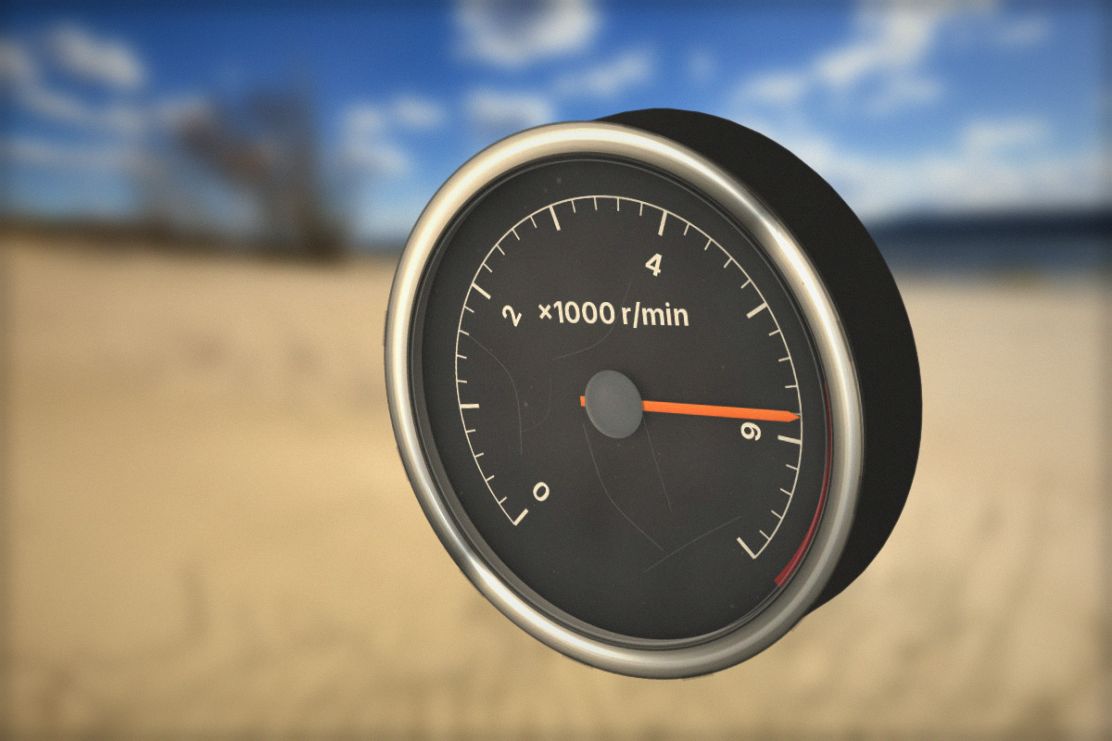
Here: 5800 rpm
